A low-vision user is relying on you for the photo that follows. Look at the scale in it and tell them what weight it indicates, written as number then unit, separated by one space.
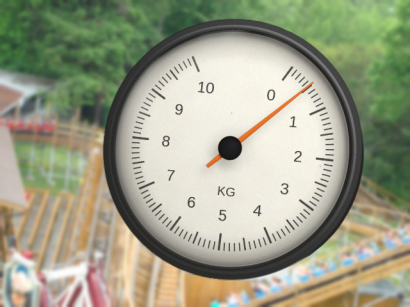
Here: 0.5 kg
